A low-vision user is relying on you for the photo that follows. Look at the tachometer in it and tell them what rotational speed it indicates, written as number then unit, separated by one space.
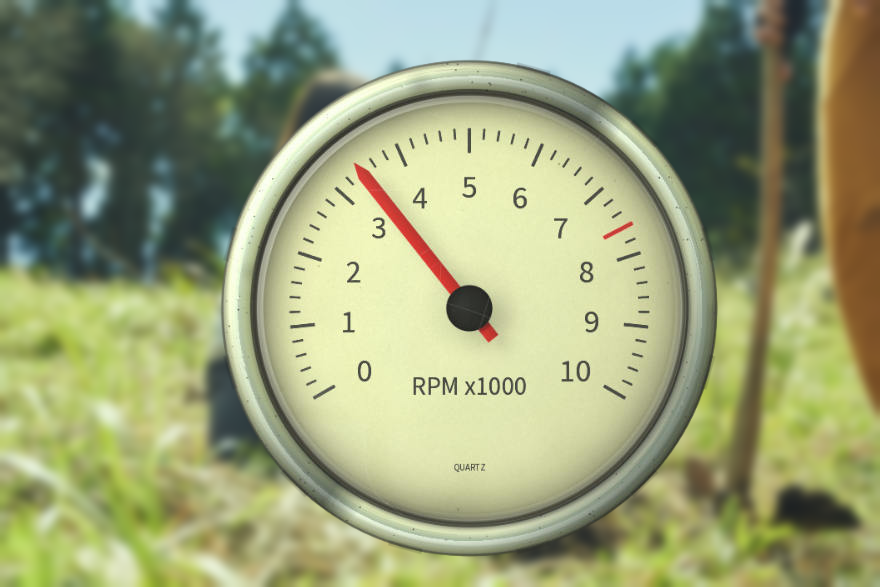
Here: 3400 rpm
